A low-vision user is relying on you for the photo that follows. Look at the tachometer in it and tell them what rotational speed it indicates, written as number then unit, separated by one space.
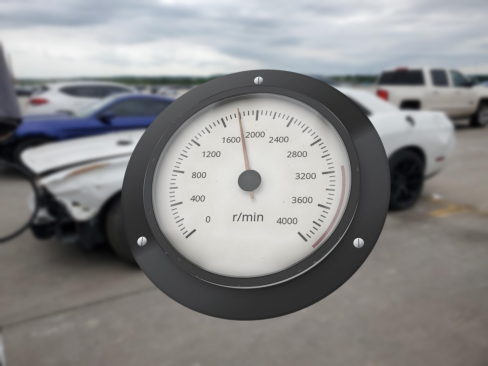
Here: 1800 rpm
